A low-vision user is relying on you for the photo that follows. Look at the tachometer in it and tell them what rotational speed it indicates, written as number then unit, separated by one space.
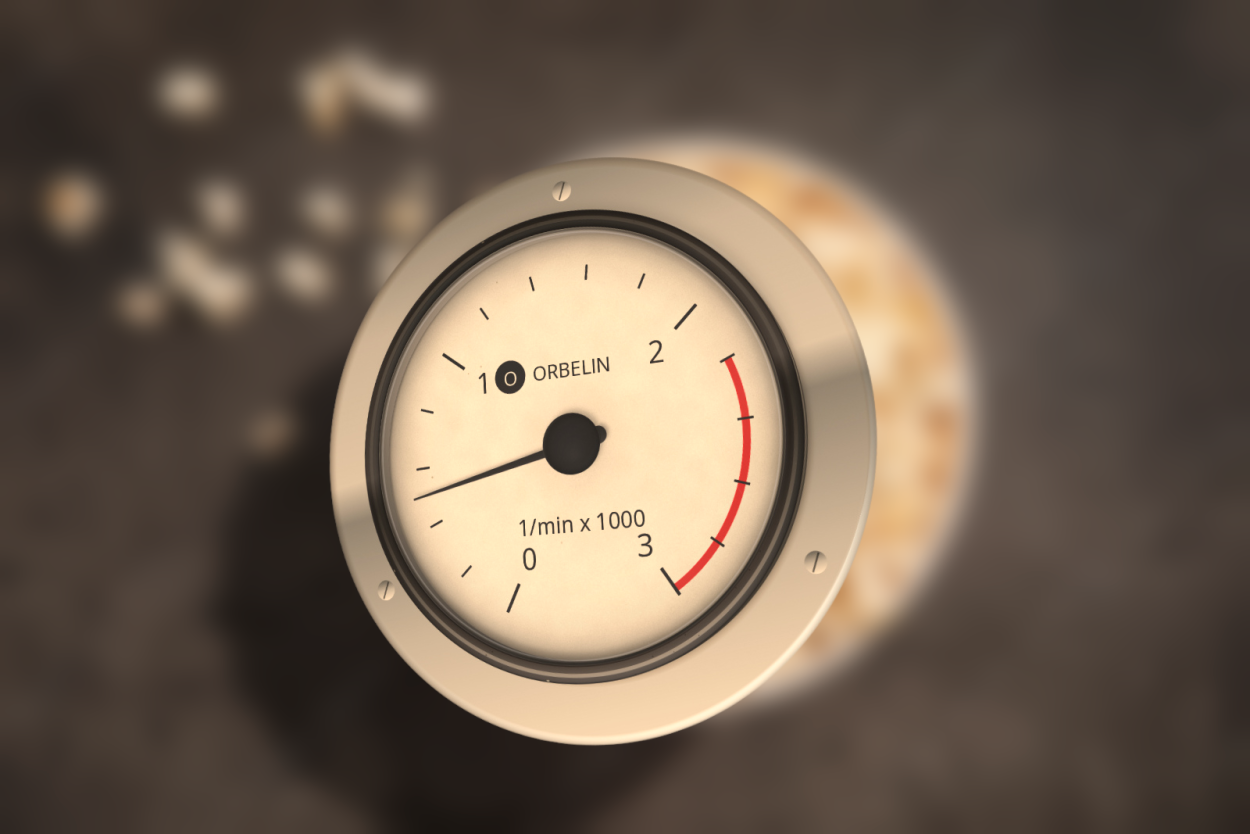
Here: 500 rpm
